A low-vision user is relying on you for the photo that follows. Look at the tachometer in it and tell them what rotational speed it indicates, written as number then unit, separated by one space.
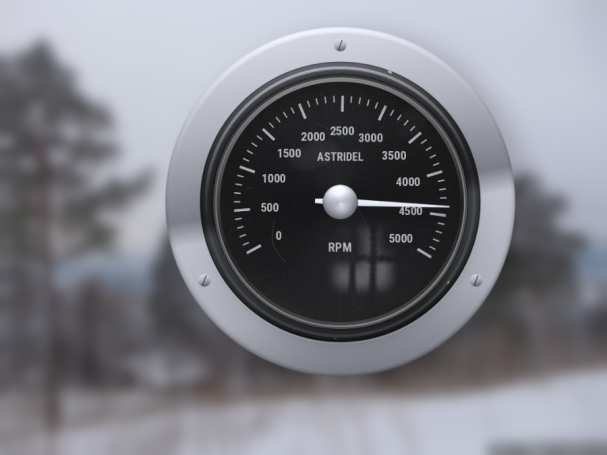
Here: 4400 rpm
